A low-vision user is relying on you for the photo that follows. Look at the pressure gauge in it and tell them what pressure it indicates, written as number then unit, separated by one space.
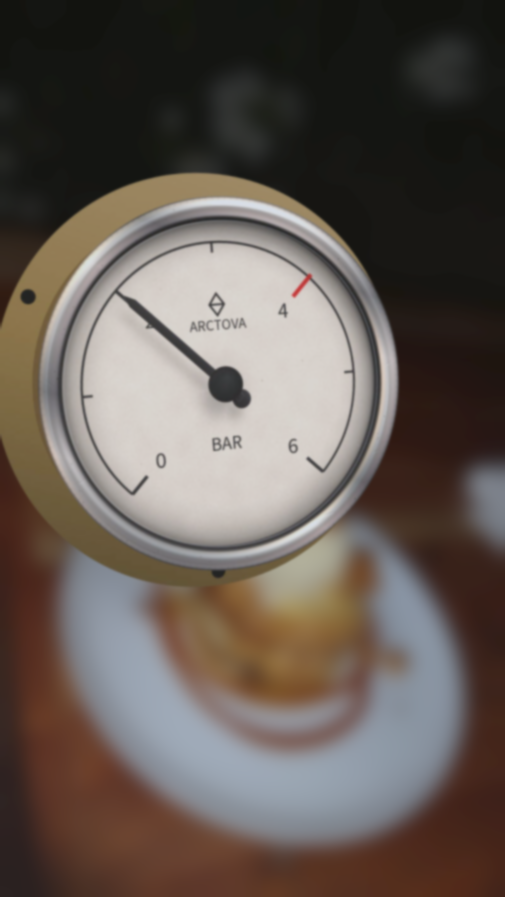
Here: 2 bar
